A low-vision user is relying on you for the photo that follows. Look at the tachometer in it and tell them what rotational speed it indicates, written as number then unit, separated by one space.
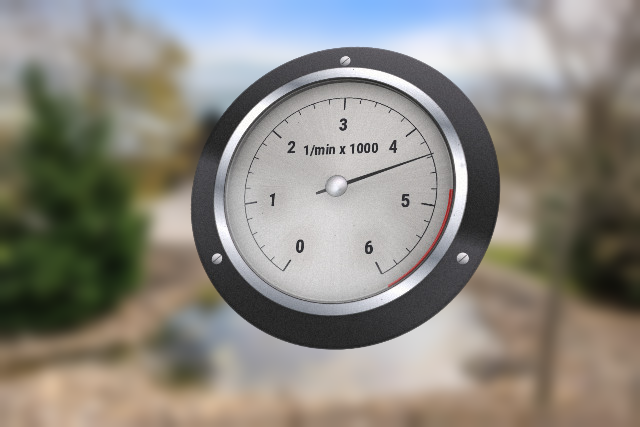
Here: 4400 rpm
